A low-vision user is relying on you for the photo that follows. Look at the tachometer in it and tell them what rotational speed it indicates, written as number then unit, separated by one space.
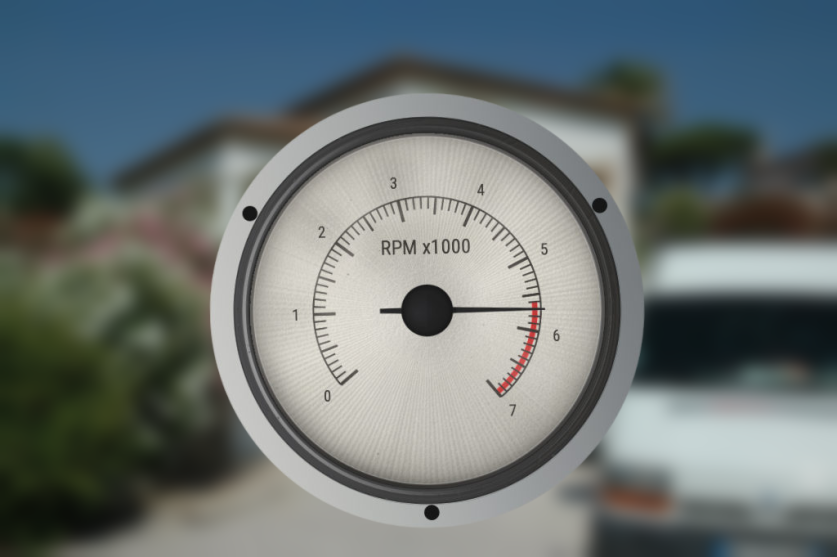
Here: 5700 rpm
